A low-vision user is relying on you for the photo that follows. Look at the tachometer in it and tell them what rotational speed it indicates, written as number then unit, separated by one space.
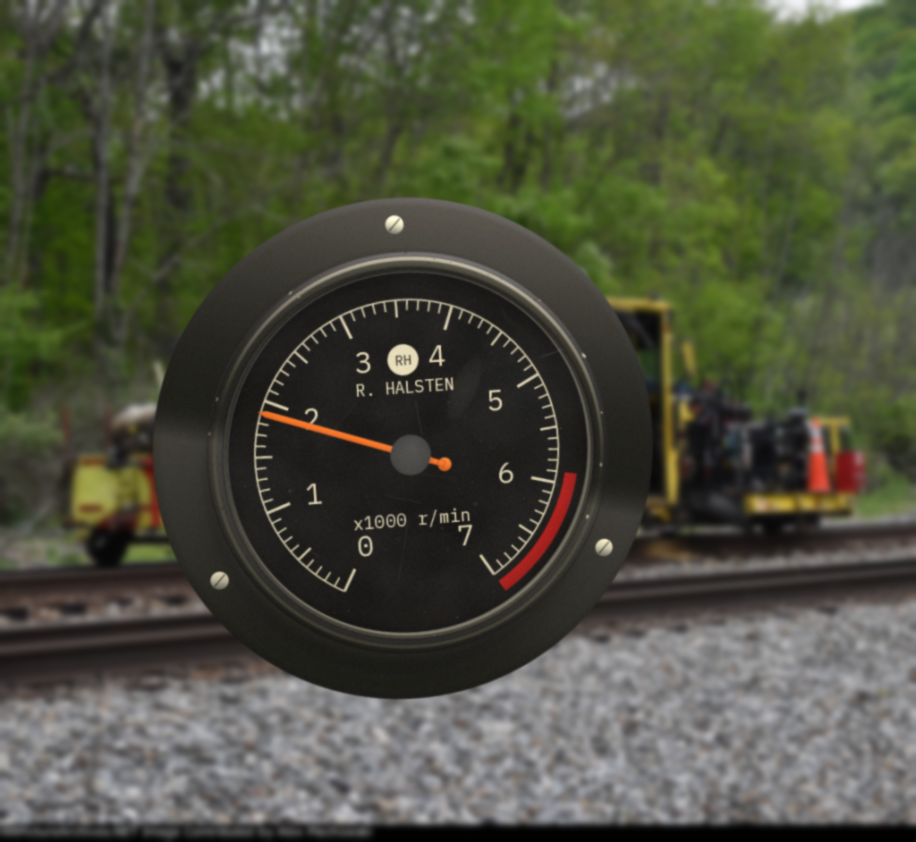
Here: 1900 rpm
